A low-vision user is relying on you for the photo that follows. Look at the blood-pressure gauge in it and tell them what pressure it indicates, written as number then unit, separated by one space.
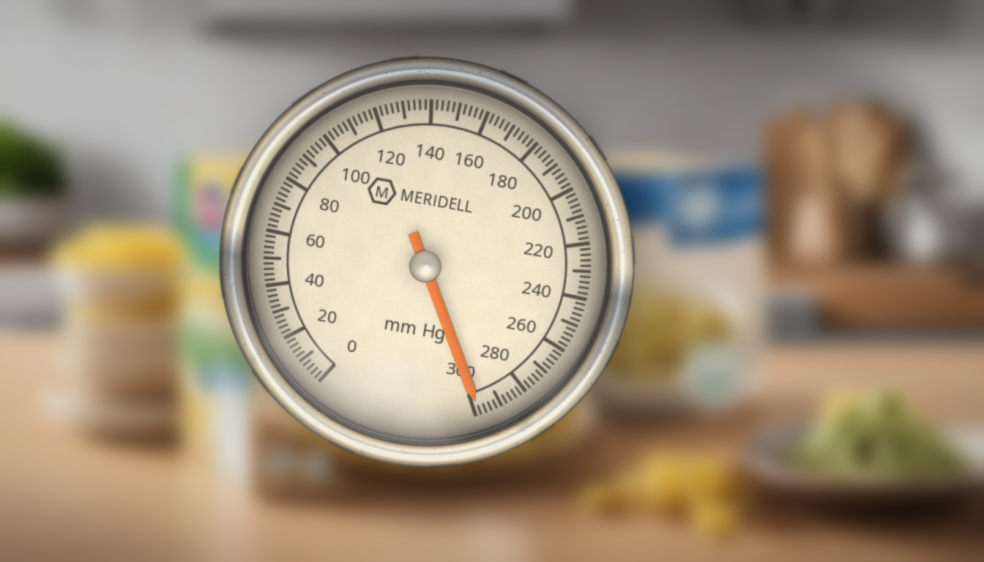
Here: 298 mmHg
